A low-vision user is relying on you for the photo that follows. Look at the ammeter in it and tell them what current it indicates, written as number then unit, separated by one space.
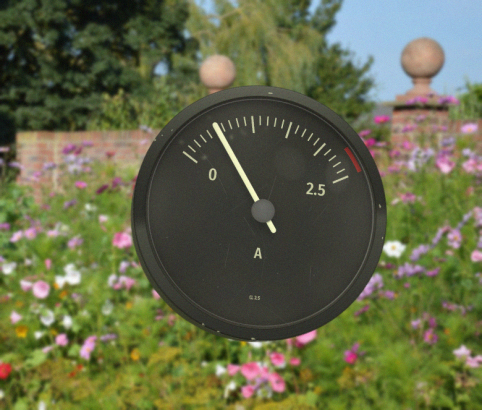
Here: 0.5 A
